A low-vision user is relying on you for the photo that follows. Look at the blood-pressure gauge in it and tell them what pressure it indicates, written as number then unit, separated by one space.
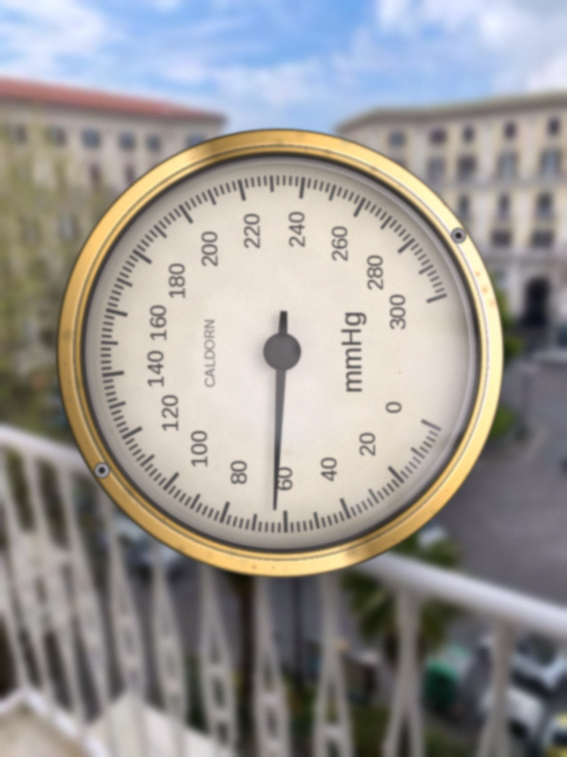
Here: 64 mmHg
